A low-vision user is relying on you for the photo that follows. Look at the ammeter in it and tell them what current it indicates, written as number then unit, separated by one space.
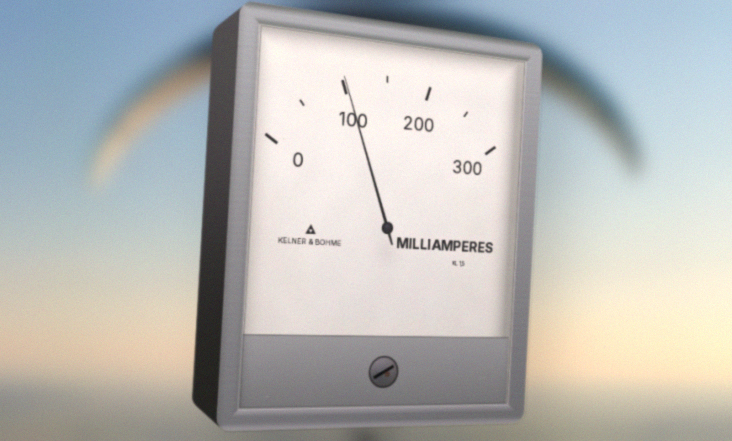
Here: 100 mA
